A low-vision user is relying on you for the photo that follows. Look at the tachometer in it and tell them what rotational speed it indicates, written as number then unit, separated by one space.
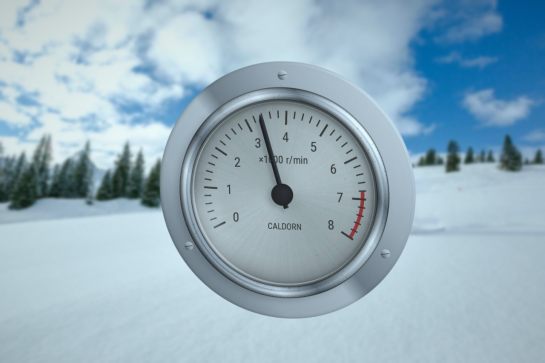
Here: 3400 rpm
